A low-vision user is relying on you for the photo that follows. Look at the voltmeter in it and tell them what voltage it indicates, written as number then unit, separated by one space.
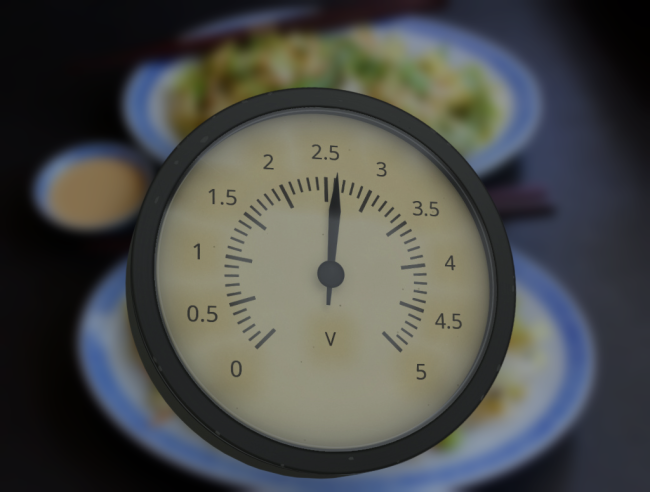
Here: 2.6 V
